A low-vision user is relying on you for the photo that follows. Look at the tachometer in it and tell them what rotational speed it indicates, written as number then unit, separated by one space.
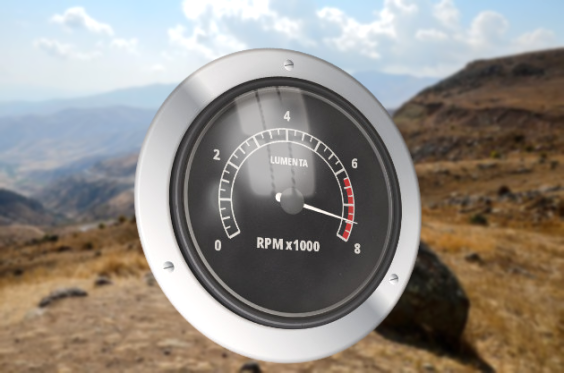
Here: 7500 rpm
